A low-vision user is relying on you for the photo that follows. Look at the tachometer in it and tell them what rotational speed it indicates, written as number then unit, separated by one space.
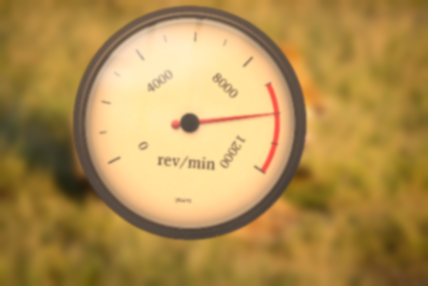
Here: 10000 rpm
